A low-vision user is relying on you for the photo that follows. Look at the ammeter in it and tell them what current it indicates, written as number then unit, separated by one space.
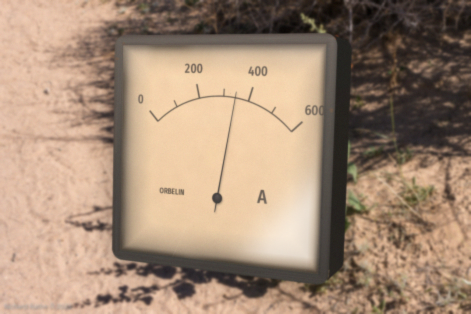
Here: 350 A
